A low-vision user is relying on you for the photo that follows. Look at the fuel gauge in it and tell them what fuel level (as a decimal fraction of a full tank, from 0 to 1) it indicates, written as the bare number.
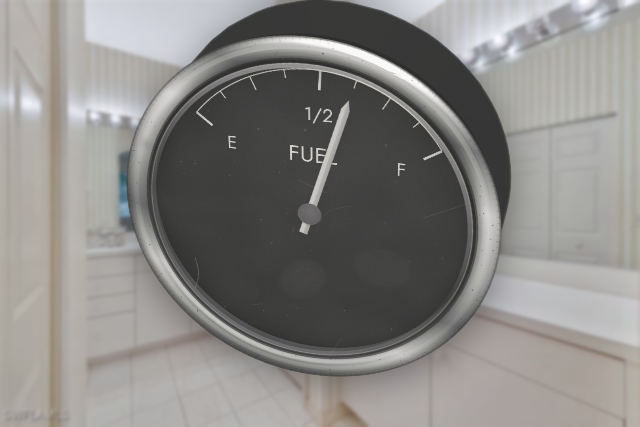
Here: 0.625
